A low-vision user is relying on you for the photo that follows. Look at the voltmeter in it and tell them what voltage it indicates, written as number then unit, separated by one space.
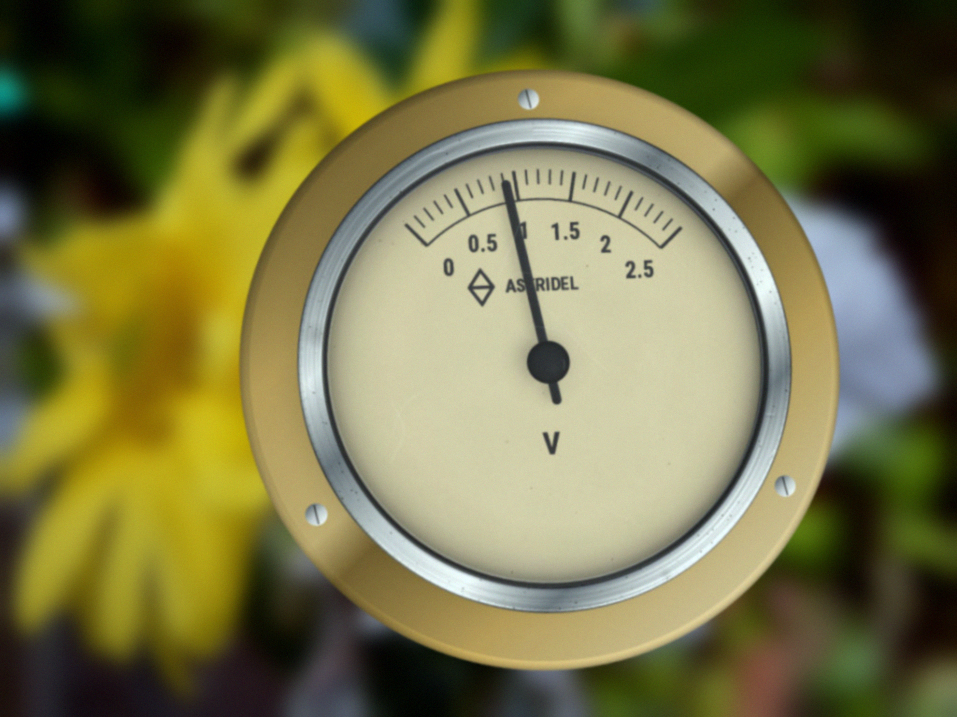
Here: 0.9 V
